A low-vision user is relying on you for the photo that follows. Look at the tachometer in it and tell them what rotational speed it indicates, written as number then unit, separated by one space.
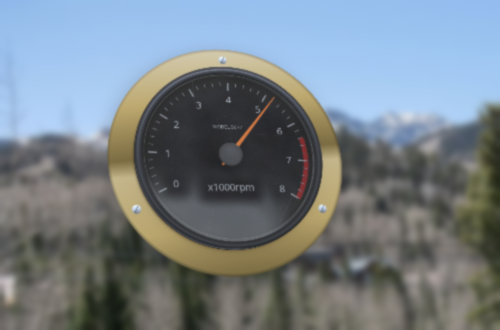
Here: 5200 rpm
